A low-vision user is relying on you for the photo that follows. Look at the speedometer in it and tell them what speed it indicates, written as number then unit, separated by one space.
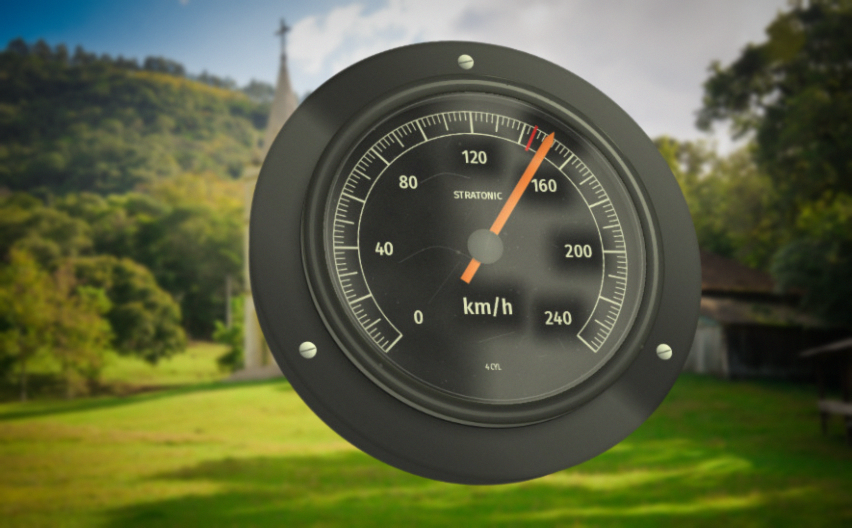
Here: 150 km/h
